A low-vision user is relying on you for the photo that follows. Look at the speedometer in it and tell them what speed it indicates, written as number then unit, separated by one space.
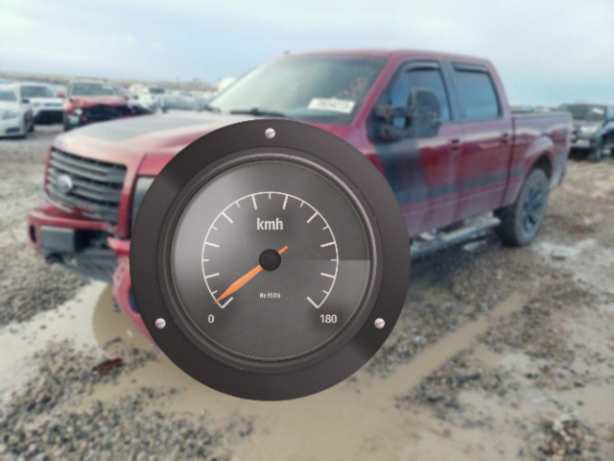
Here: 5 km/h
